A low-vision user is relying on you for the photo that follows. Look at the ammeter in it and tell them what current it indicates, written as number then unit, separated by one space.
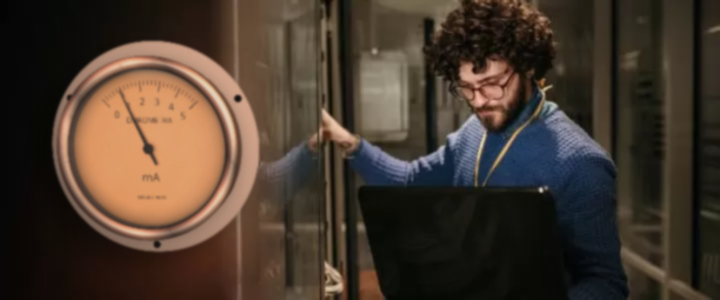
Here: 1 mA
